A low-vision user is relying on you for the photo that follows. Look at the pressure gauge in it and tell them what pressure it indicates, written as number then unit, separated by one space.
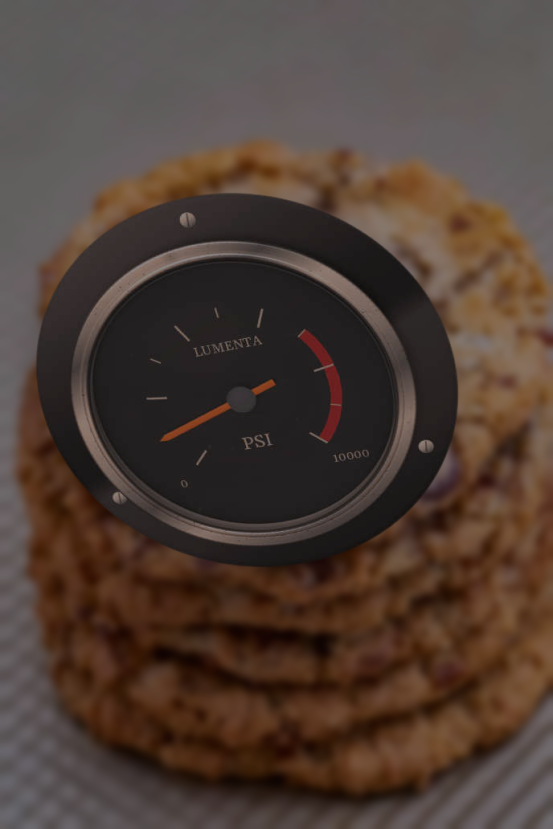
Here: 1000 psi
